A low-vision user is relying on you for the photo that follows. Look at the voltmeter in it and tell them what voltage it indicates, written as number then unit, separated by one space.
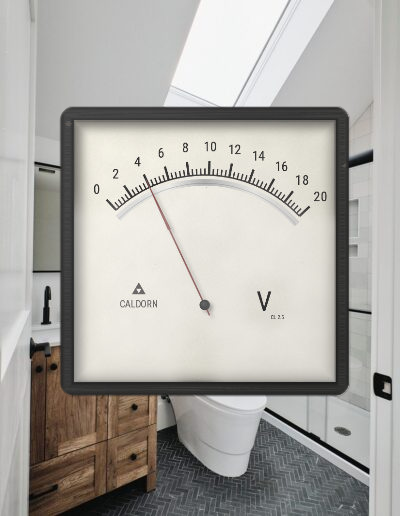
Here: 4 V
